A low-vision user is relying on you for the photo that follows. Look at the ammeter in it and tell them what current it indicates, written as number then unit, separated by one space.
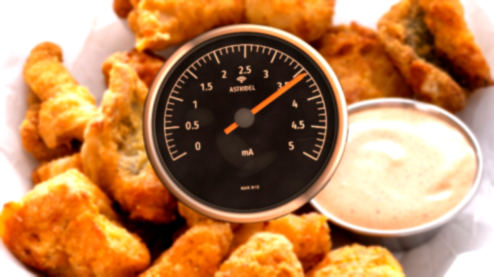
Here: 3.6 mA
